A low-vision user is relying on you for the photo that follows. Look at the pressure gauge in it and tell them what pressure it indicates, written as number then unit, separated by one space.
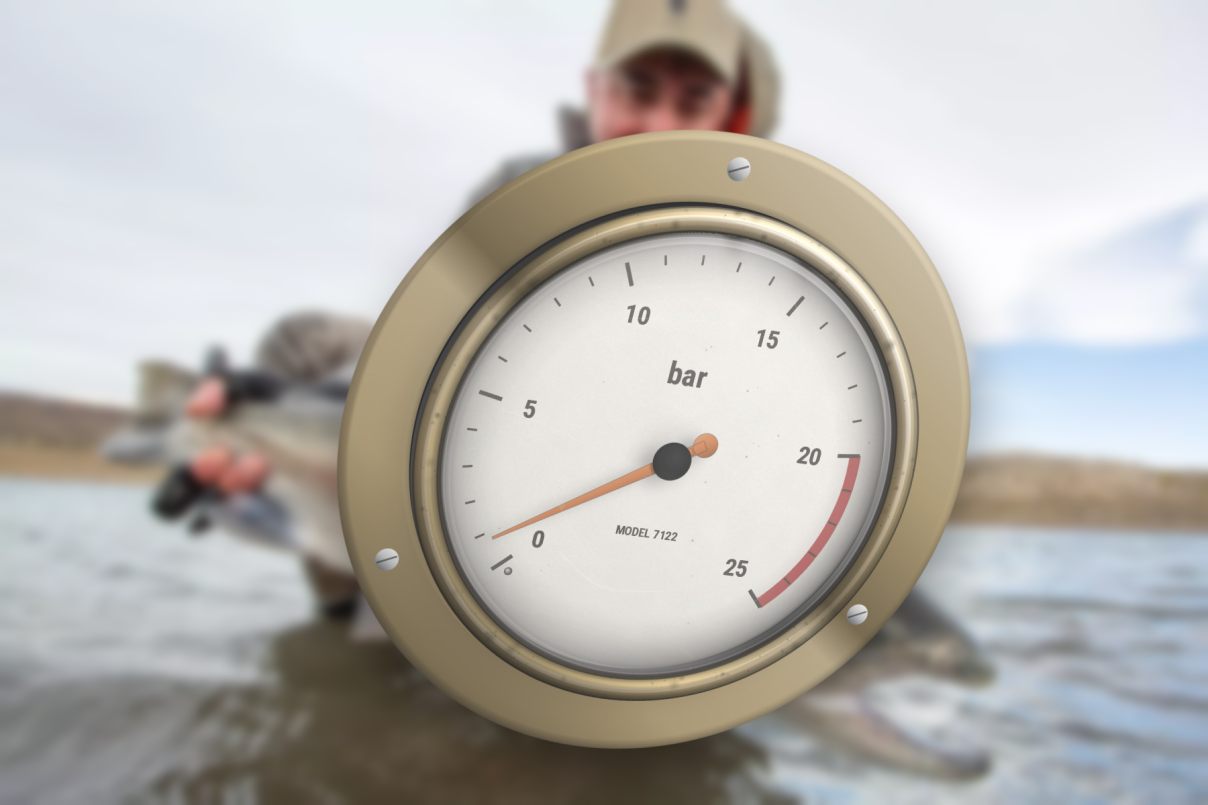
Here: 1 bar
